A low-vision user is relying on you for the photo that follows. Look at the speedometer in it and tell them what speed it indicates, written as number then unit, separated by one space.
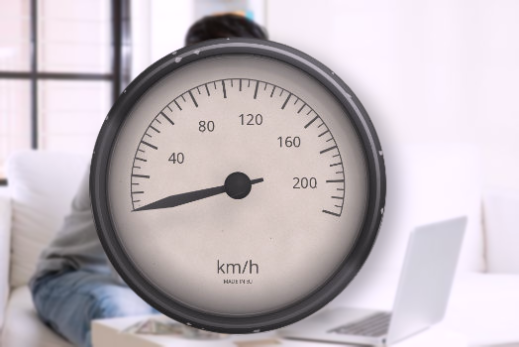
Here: 0 km/h
